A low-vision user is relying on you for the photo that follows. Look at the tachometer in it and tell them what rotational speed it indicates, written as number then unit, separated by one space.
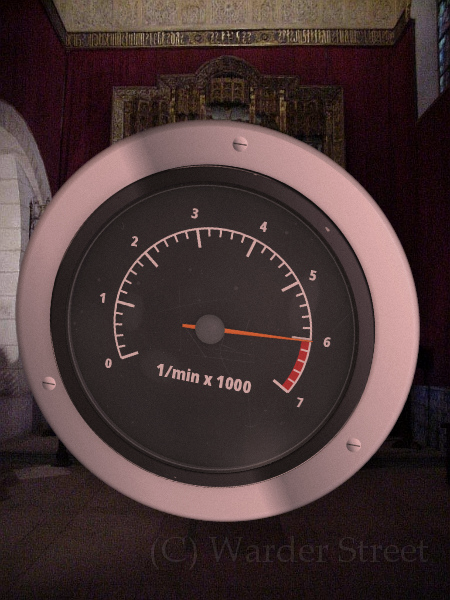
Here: 6000 rpm
